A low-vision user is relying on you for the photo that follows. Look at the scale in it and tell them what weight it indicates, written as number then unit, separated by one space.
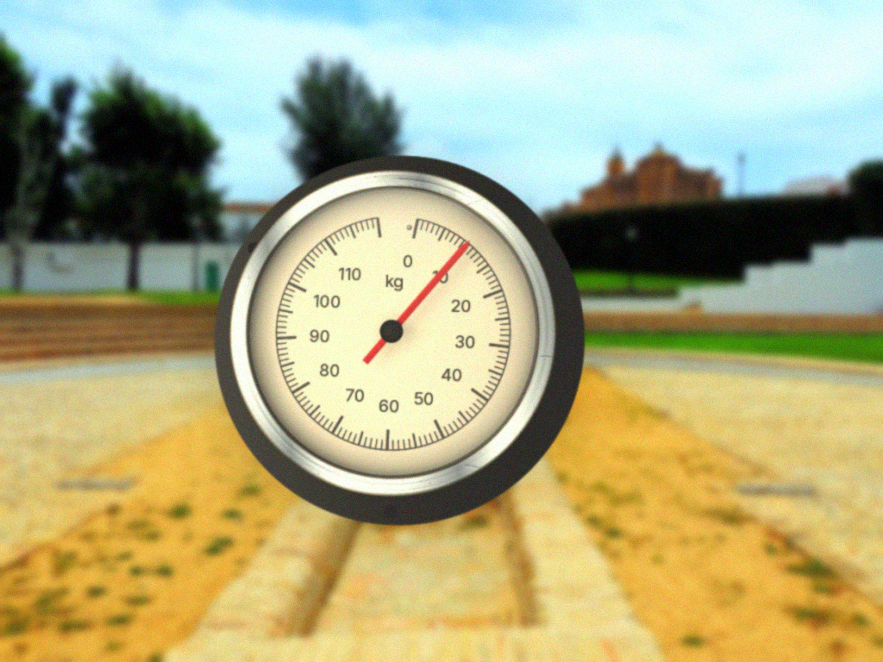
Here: 10 kg
